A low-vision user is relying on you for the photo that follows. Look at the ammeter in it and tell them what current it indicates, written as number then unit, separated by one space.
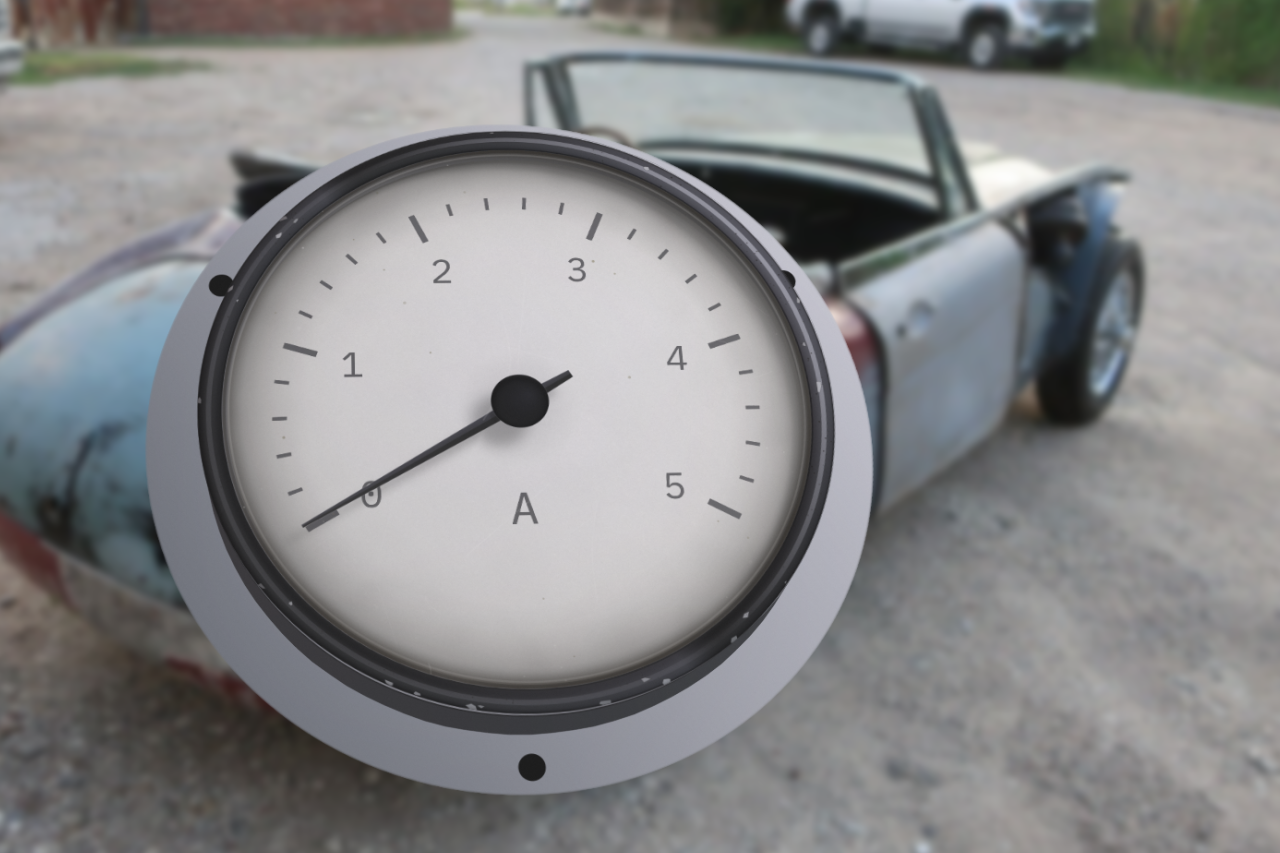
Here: 0 A
